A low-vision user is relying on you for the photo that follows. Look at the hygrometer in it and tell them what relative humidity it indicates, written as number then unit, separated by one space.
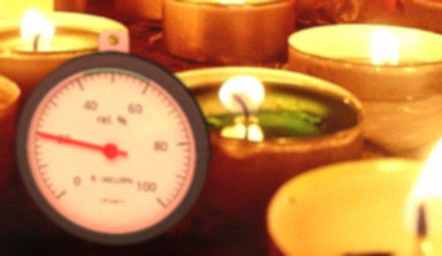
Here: 20 %
